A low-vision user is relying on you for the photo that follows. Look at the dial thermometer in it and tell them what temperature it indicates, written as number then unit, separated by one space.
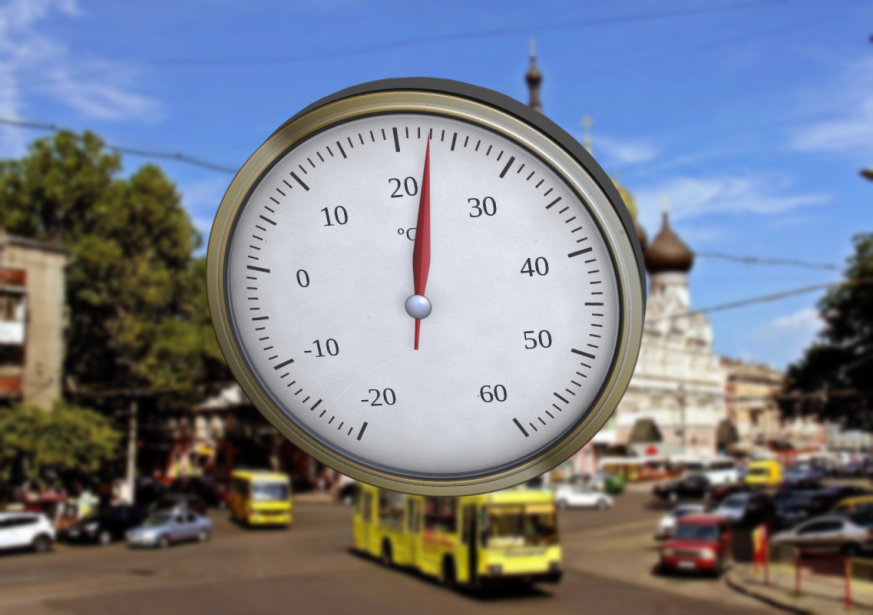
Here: 23 °C
